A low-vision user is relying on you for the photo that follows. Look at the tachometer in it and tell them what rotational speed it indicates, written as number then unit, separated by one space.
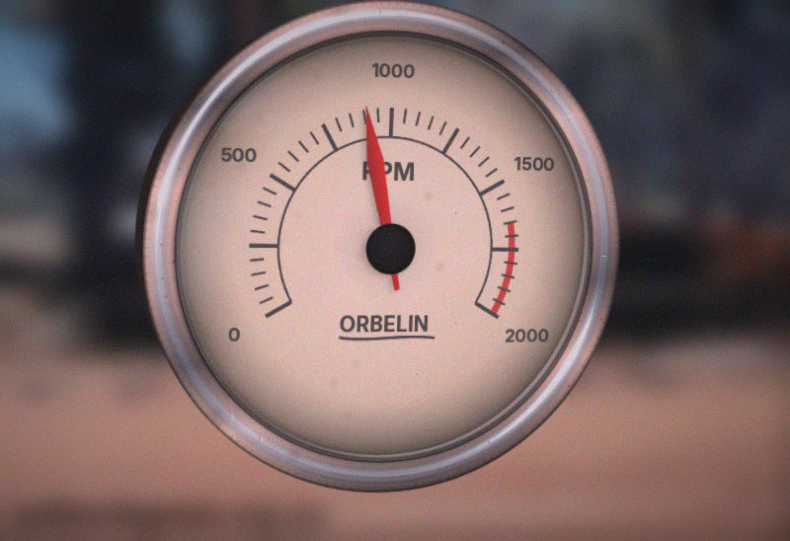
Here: 900 rpm
